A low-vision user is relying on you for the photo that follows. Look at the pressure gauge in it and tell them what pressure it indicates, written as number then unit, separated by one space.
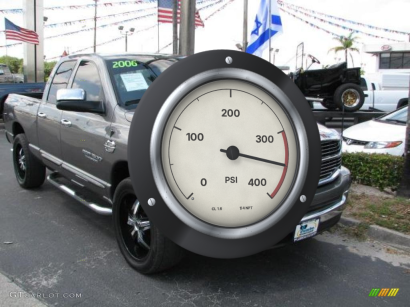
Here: 350 psi
